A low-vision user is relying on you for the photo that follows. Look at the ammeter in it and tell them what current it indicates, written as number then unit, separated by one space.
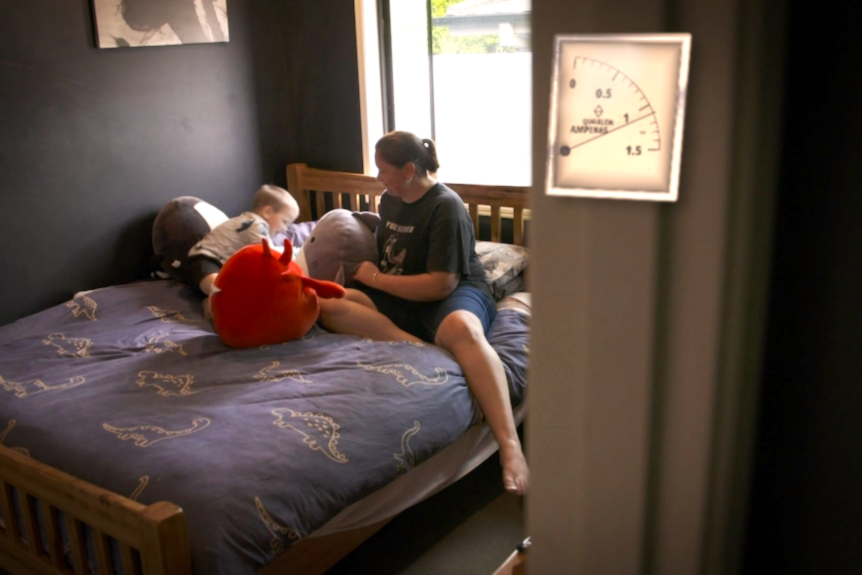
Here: 1.1 A
